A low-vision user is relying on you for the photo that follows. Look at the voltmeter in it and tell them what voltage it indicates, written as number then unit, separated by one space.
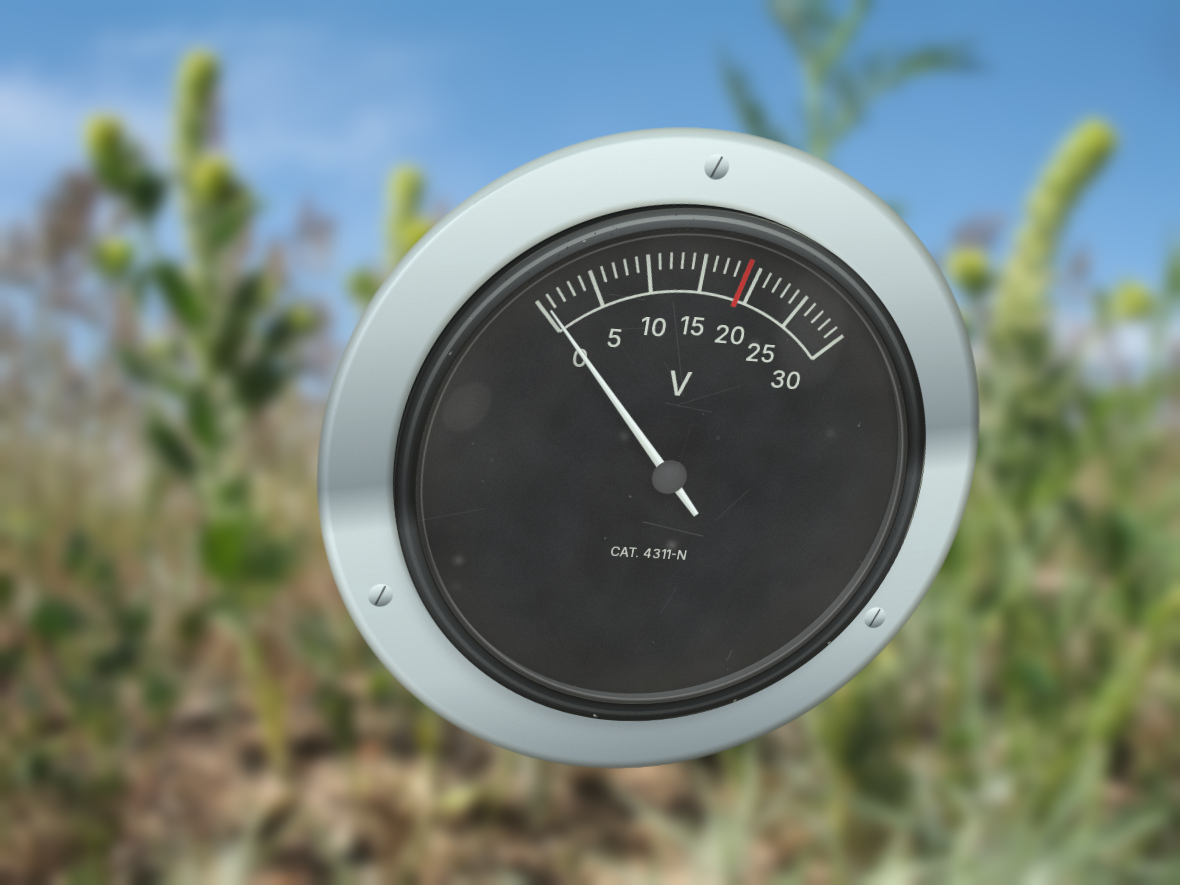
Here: 0.5 V
